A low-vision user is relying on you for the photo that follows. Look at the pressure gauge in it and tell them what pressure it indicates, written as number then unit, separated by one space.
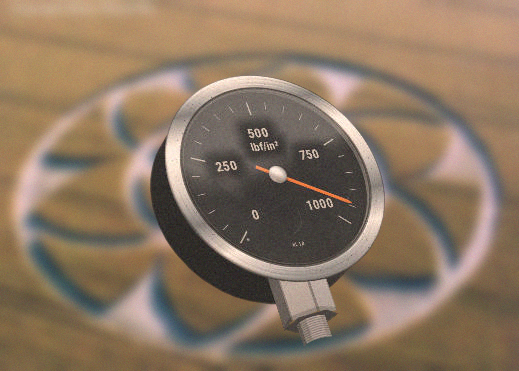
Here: 950 psi
